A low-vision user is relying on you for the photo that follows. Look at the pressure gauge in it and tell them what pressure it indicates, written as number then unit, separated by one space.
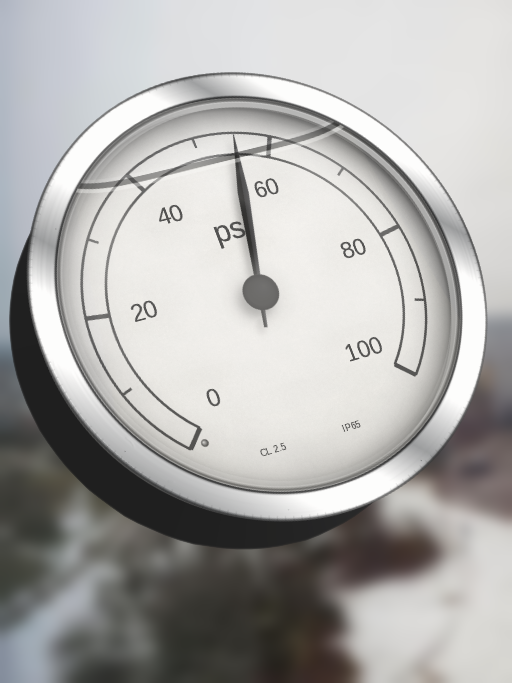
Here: 55 psi
